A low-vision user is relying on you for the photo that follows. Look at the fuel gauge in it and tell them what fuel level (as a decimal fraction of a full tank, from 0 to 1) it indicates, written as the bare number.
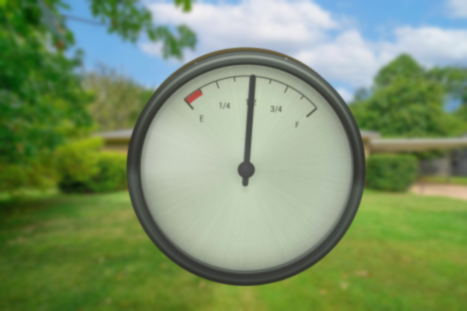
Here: 0.5
